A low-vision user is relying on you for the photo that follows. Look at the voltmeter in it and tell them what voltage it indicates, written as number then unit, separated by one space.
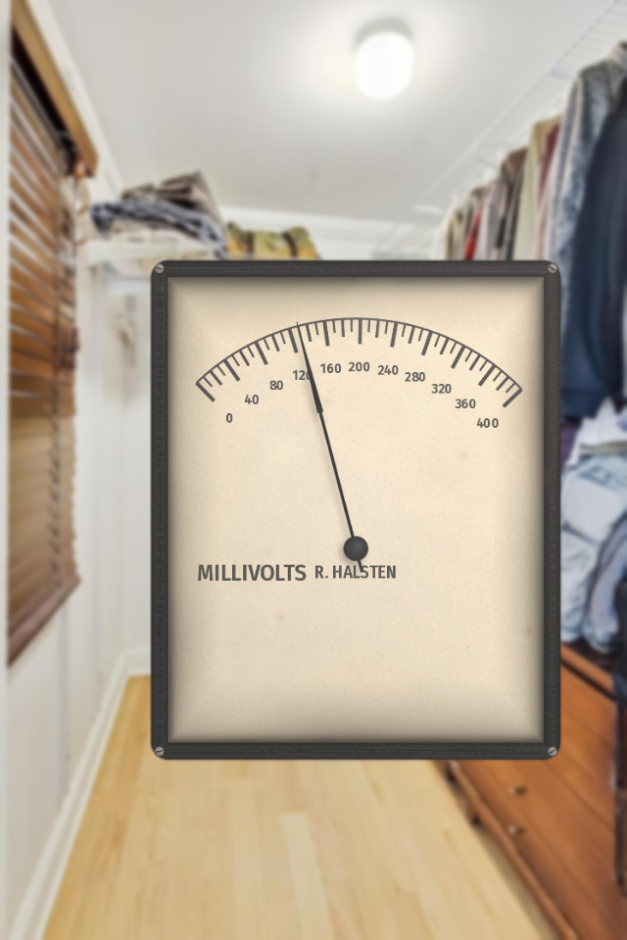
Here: 130 mV
